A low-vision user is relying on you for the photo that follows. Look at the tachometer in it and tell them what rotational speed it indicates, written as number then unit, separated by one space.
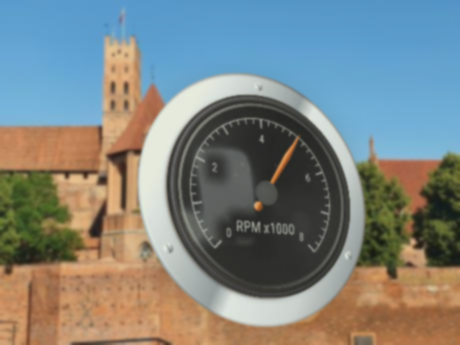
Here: 5000 rpm
